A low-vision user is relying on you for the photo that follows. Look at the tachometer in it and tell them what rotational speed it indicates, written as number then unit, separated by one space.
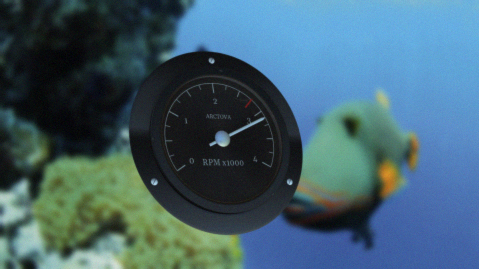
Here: 3125 rpm
